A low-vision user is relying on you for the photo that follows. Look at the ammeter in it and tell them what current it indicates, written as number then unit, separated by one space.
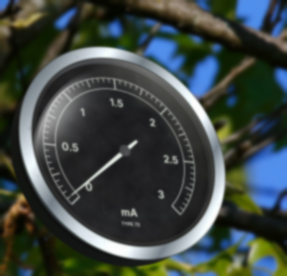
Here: 0.05 mA
